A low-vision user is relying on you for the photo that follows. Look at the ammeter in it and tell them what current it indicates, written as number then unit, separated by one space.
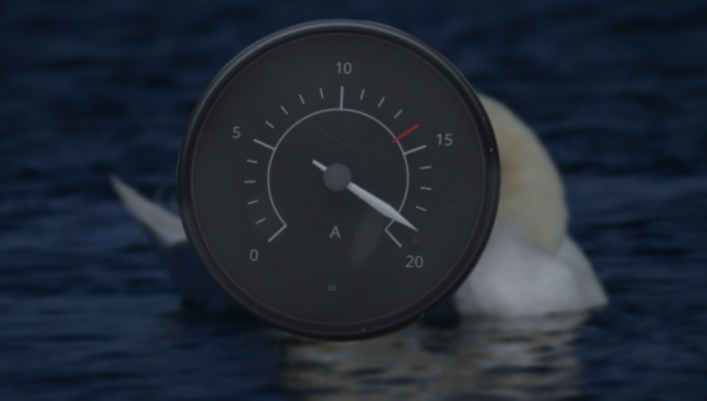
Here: 19 A
